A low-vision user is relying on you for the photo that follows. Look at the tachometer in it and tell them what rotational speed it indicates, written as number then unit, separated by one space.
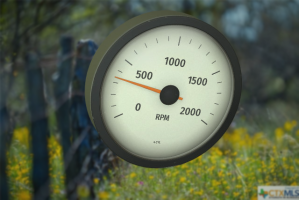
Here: 350 rpm
